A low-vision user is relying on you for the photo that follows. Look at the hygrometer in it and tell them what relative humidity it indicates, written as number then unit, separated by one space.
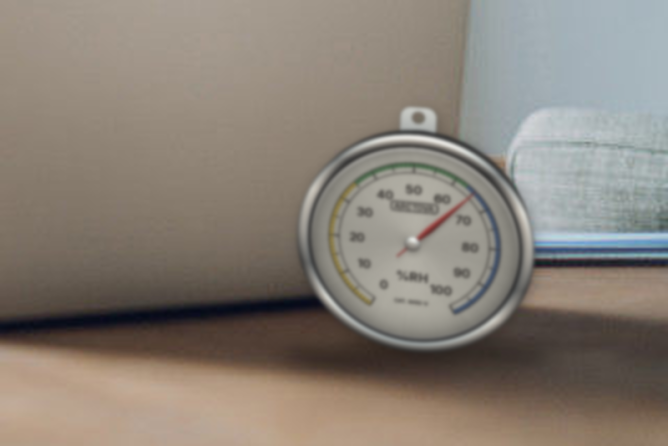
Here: 65 %
